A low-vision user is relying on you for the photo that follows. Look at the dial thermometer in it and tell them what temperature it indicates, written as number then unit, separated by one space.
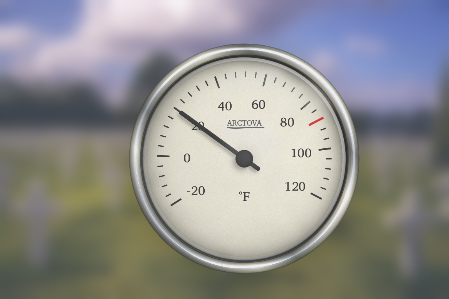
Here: 20 °F
